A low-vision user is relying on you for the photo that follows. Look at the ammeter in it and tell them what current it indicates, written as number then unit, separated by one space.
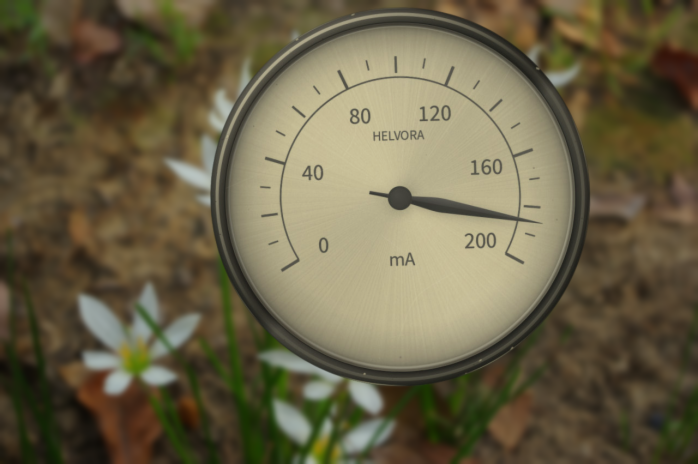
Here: 185 mA
